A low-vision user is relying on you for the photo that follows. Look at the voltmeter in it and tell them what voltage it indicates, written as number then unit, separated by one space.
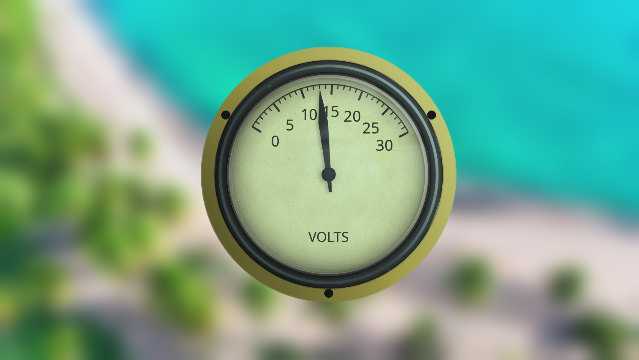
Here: 13 V
